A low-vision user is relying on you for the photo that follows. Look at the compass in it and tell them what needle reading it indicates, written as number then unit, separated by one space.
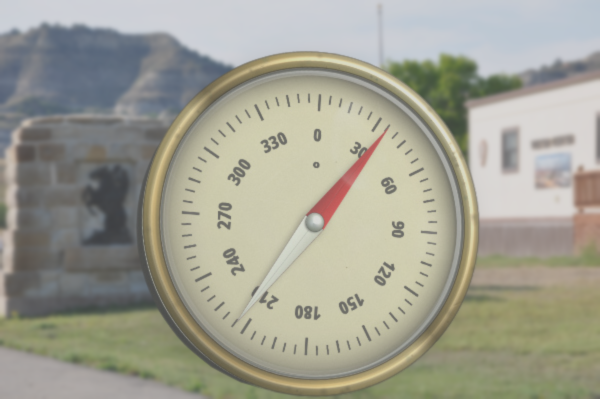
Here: 35 °
